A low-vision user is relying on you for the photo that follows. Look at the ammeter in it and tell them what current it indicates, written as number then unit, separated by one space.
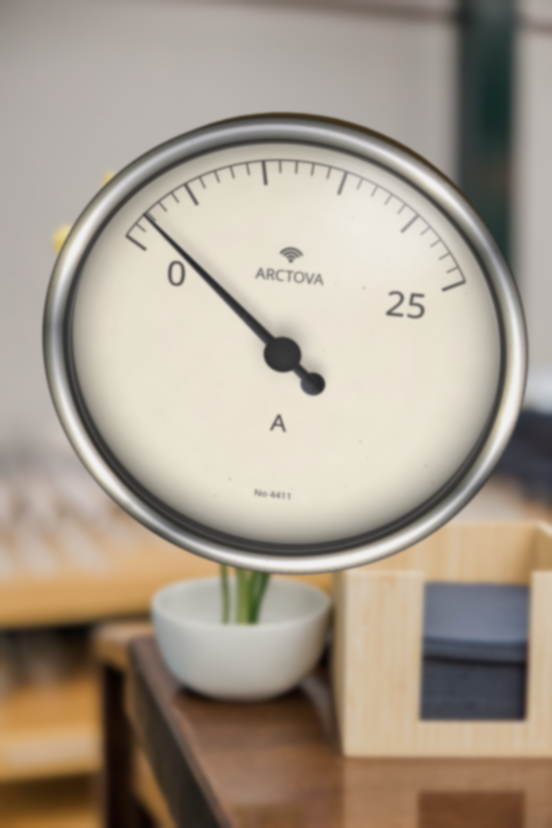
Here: 2 A
